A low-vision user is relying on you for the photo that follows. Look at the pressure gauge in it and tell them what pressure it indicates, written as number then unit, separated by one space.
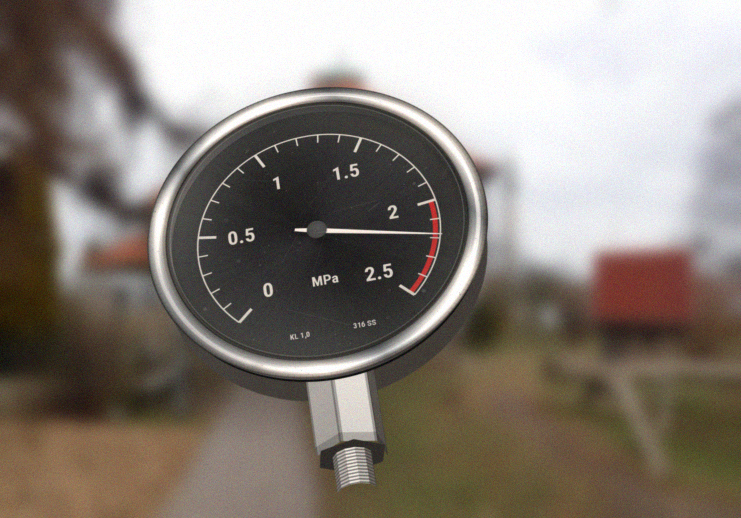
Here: 2.2 MPa
